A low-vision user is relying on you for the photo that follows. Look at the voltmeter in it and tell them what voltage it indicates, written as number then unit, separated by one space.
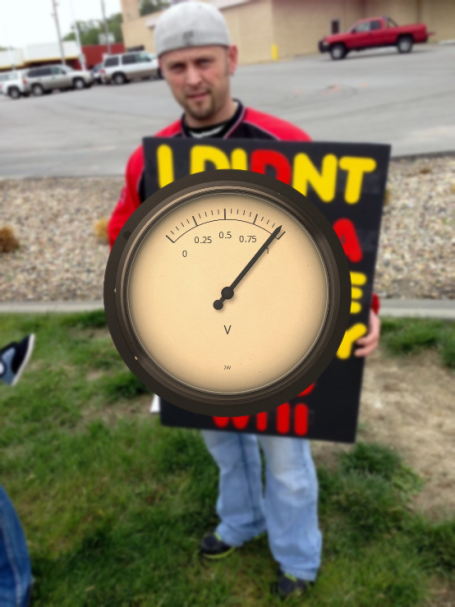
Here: 0.95 V
